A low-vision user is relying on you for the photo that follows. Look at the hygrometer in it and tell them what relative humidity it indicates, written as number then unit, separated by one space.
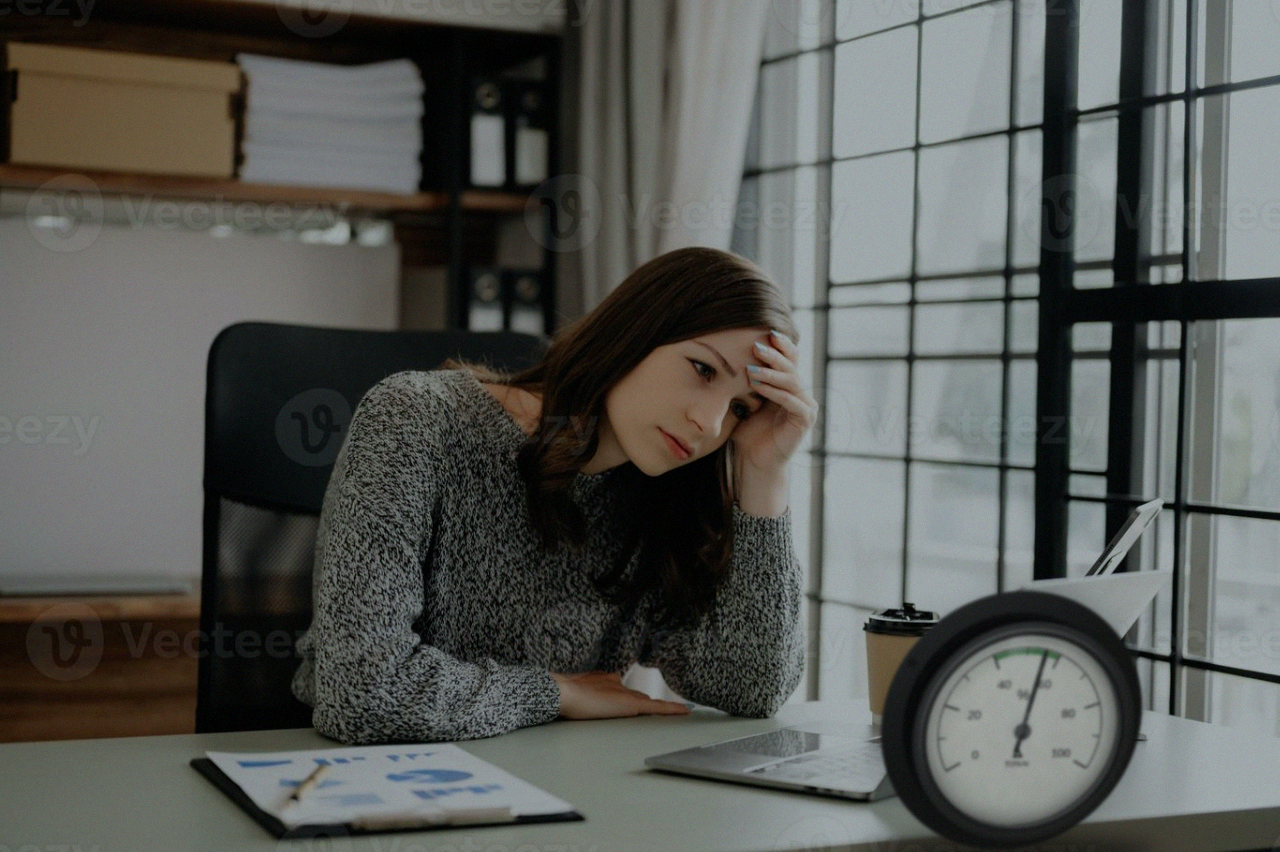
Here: 55 %
